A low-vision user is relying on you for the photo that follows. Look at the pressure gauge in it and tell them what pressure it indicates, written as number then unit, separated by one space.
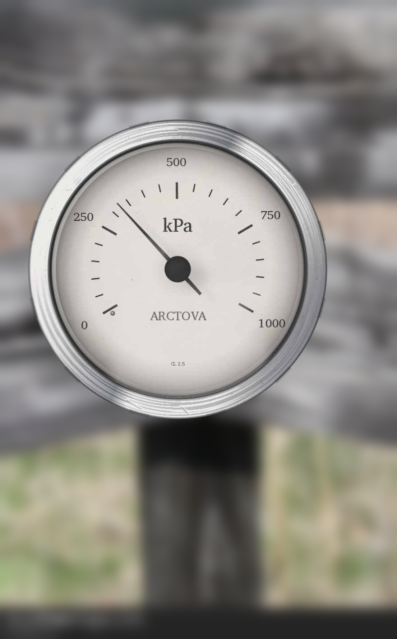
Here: 325 kPa
